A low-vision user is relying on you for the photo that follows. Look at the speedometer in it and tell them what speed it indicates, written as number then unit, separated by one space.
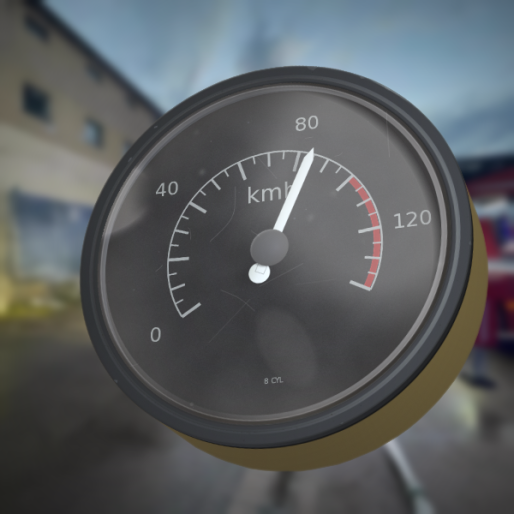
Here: 85 km/h
